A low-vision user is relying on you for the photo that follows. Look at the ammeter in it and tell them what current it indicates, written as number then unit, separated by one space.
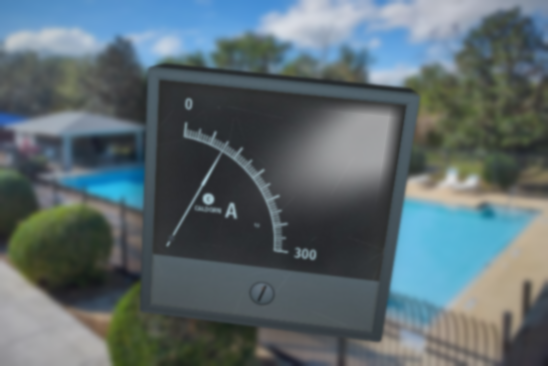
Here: 75 A
